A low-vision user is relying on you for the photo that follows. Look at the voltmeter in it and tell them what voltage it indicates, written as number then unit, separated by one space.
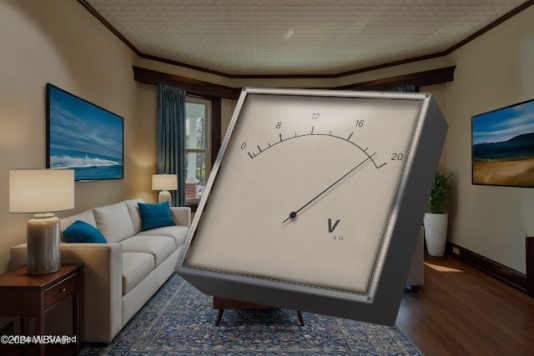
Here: 19 V
